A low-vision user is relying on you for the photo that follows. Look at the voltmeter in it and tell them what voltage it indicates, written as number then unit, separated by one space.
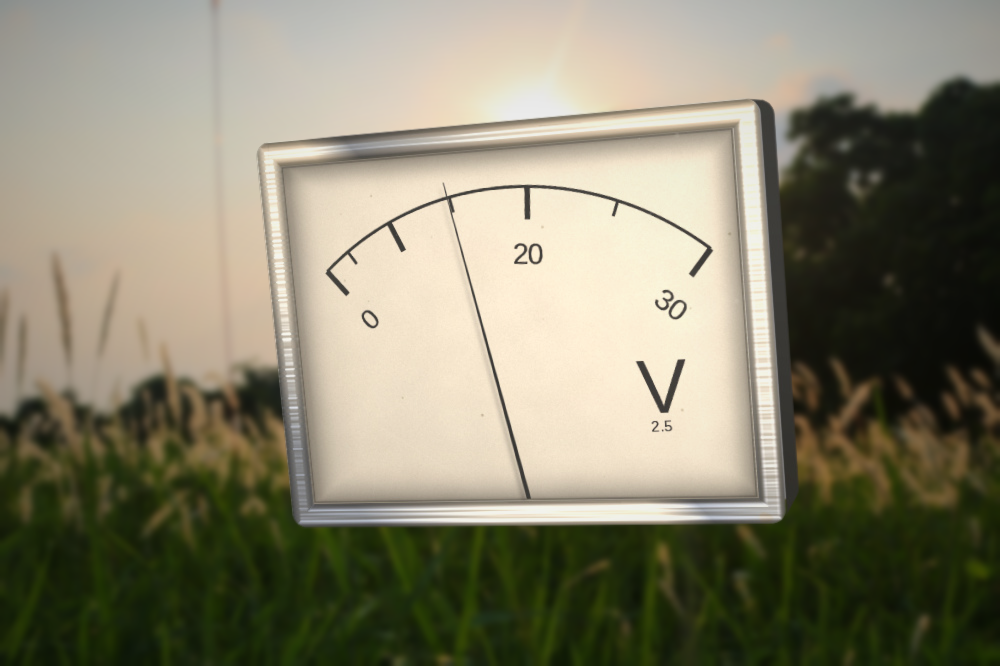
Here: 15 V
